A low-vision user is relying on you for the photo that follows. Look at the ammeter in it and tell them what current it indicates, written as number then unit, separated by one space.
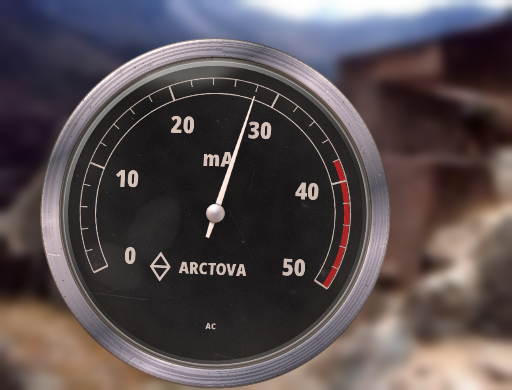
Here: 28 mA
